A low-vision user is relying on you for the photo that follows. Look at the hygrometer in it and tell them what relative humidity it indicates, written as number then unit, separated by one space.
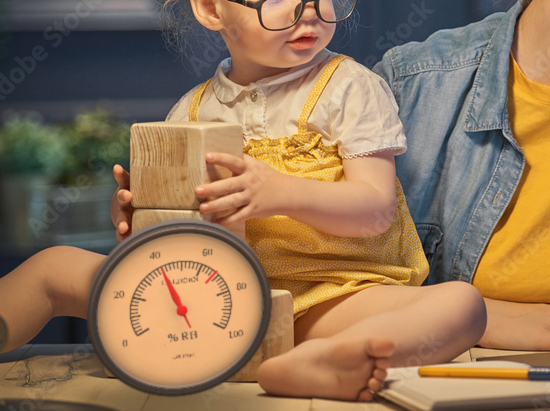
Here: 40 %
